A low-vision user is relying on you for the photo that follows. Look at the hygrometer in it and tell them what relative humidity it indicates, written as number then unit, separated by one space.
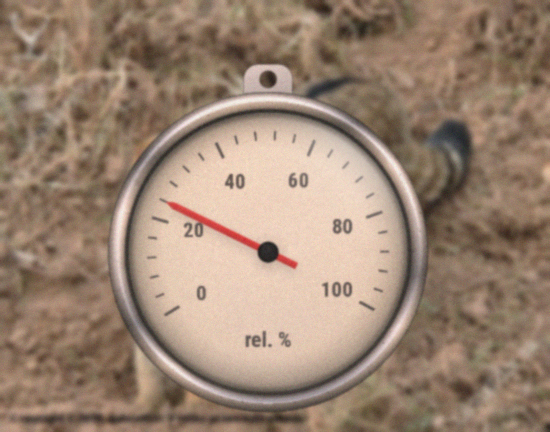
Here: 24 %
